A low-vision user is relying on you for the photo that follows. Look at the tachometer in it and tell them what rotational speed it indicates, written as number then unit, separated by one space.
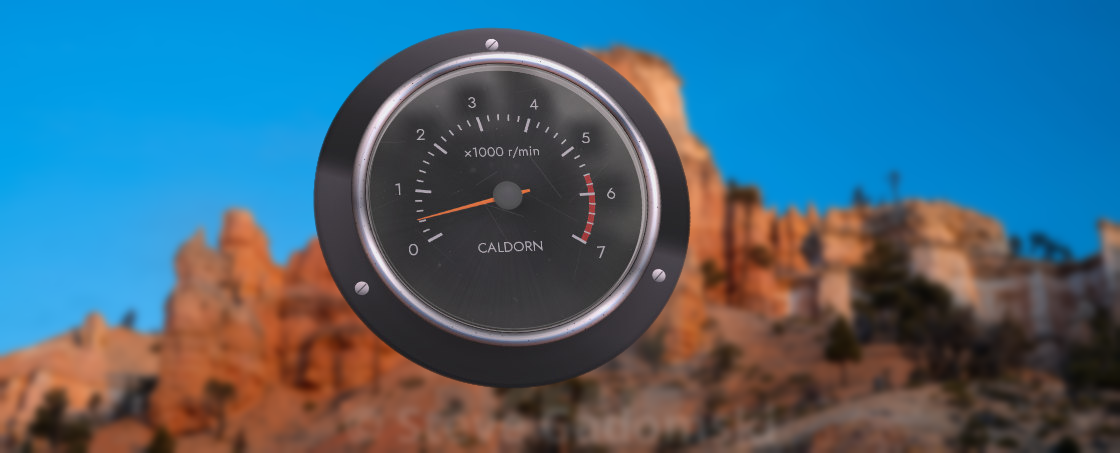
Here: 400 rpm
